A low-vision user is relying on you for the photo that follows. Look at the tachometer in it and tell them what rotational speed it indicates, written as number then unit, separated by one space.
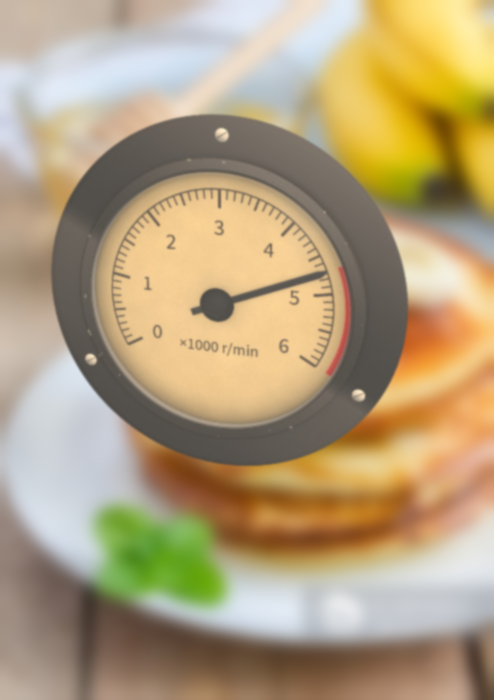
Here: 4700 rpm
